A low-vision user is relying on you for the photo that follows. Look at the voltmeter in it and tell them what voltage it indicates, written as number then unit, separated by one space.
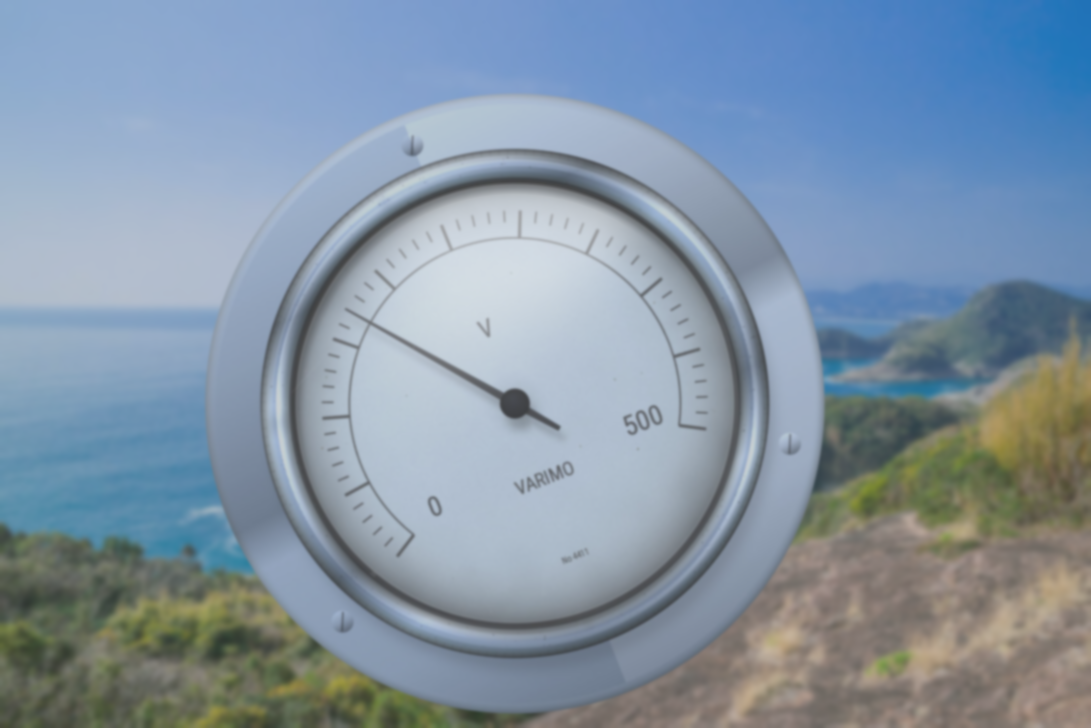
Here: 170 V
